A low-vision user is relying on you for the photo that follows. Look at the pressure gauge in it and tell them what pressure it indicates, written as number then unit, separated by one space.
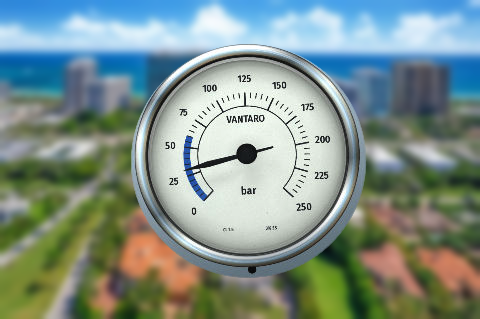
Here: 30 bar
